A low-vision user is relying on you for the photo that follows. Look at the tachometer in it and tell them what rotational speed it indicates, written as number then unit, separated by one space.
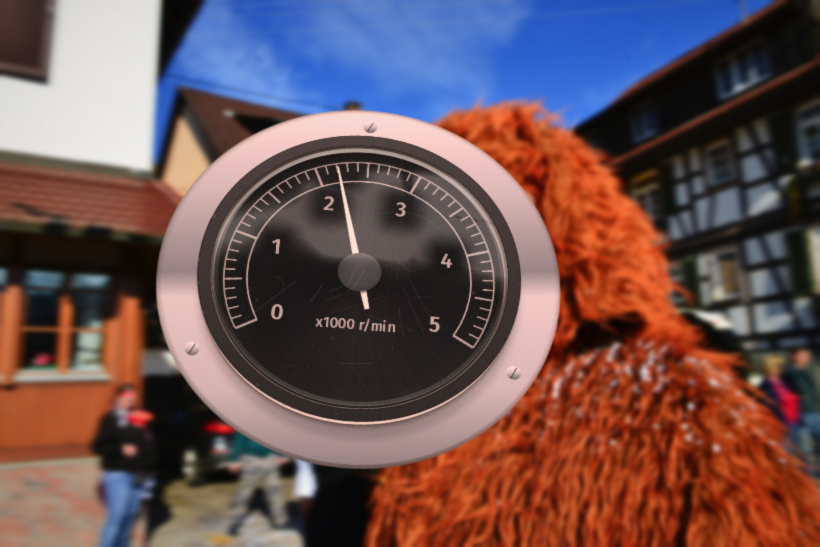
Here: 2200 rpm
